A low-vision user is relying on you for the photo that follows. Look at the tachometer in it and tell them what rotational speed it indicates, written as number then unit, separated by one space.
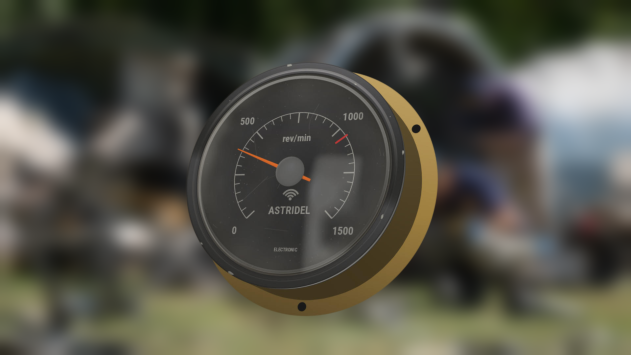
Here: 375 rpm
